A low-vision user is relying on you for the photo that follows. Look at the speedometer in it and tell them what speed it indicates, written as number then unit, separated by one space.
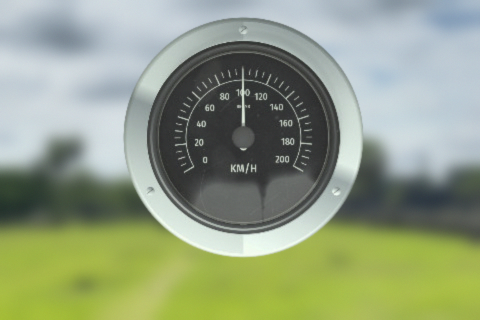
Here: 100 km/h
